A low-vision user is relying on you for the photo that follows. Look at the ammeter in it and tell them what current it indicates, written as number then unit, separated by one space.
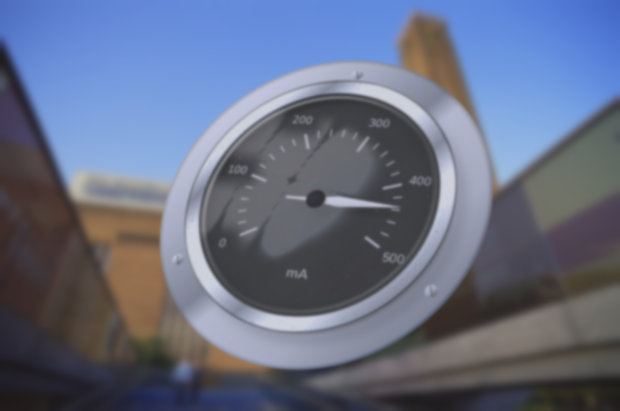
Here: 440 mA
